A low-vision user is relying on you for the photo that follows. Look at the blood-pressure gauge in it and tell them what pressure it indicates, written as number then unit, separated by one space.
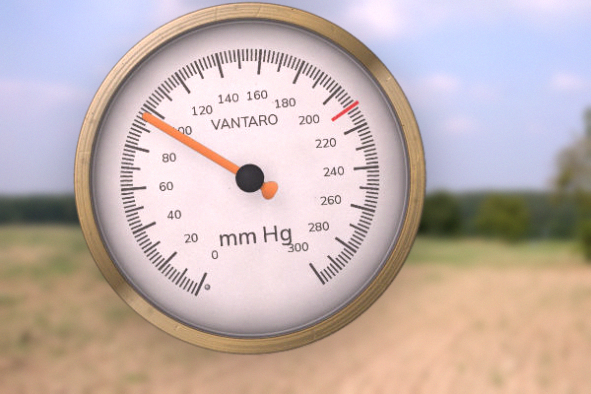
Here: 96 mmHg
